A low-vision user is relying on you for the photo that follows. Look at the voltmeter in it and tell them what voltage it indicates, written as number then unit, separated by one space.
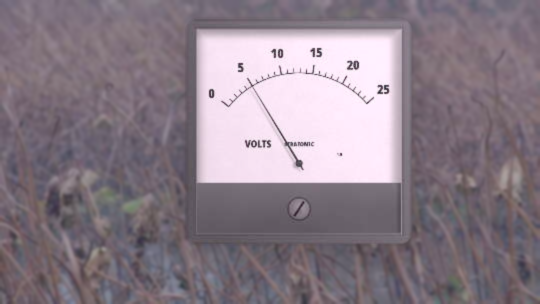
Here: 5 V
